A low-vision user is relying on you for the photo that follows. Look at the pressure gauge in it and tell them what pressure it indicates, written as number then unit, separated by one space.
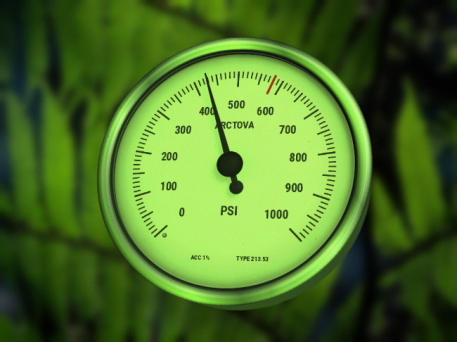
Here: 430 psi
